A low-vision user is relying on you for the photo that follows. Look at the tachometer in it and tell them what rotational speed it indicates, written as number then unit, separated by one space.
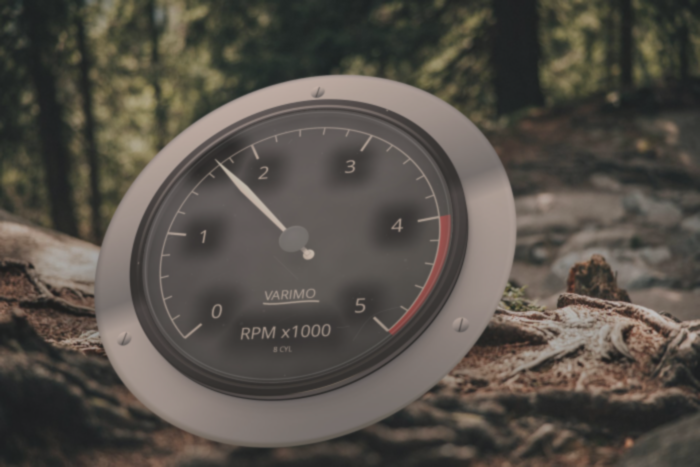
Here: 1700 rpm
